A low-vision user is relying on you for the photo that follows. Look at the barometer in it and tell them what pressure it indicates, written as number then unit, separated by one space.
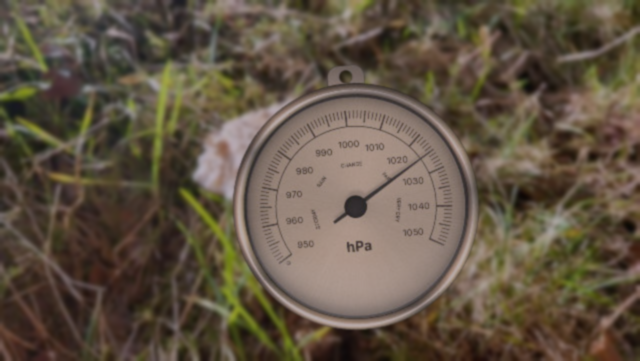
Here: 1025 hPa
